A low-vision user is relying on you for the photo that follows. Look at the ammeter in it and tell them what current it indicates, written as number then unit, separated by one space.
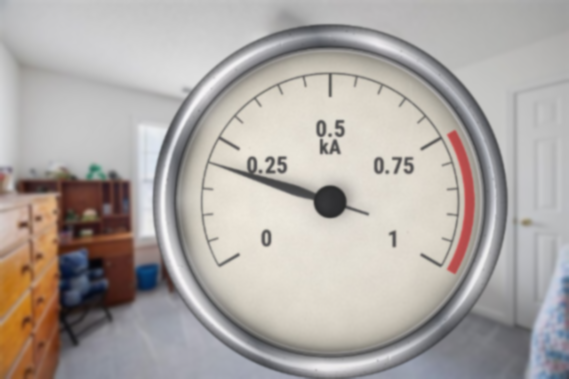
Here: 0.2 kA
